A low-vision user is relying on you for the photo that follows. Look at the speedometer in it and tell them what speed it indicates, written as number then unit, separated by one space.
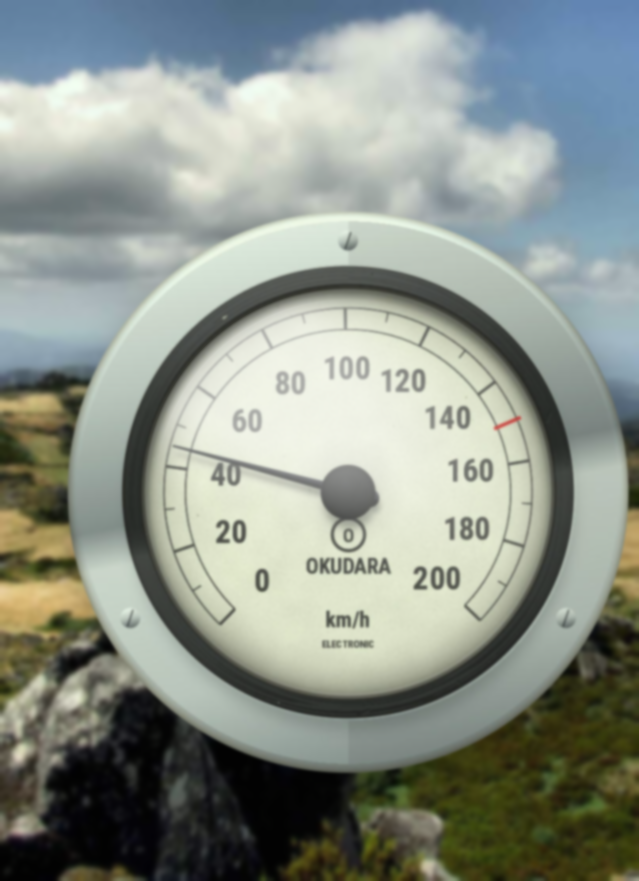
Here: 45 km/h
